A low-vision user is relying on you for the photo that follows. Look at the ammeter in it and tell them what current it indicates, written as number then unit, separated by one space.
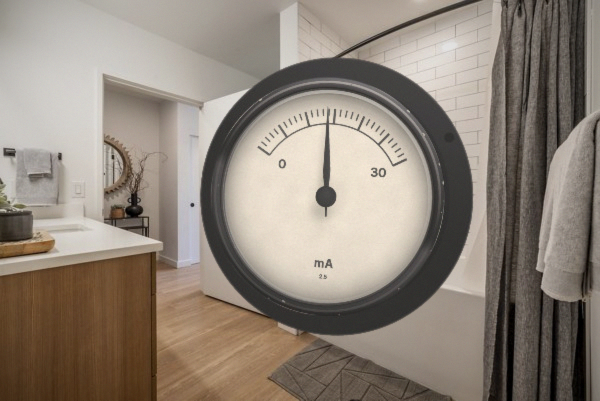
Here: 14 mA
